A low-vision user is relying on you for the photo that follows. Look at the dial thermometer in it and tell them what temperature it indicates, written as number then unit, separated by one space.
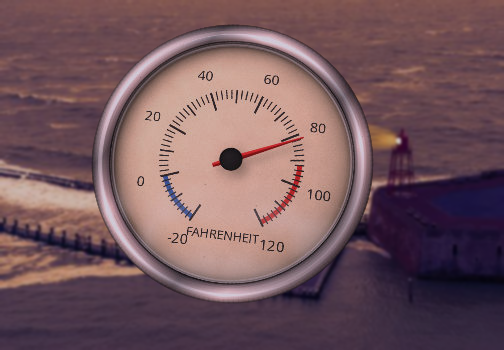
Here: 82 °F
